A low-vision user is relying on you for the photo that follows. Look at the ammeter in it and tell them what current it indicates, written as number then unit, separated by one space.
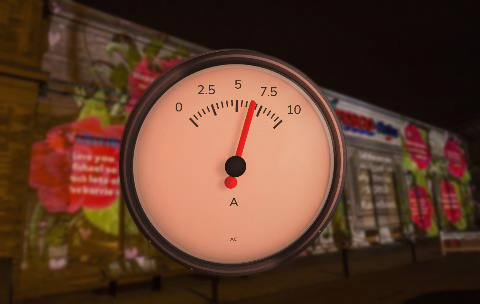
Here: 6.5 A
